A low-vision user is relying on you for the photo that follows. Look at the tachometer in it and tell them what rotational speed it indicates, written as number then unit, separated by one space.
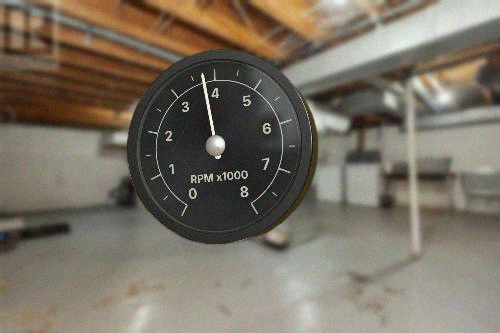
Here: 3750 rpm
